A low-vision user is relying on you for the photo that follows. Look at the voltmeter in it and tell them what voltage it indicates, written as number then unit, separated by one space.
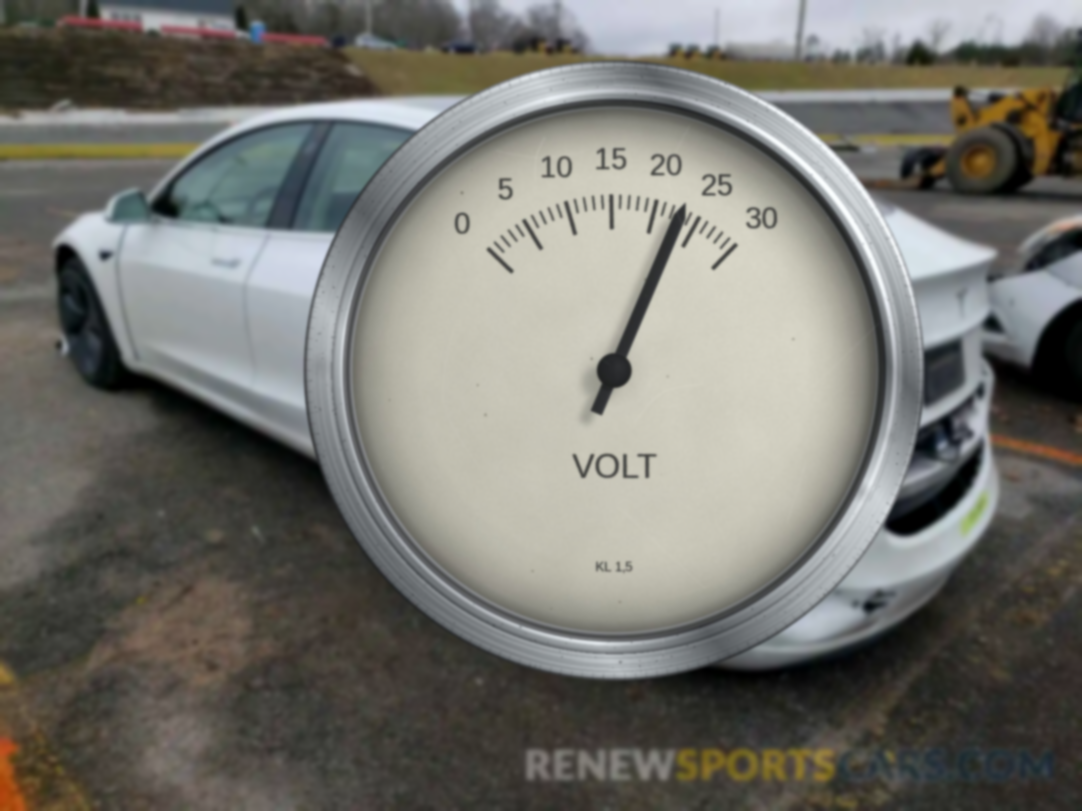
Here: 23 V
